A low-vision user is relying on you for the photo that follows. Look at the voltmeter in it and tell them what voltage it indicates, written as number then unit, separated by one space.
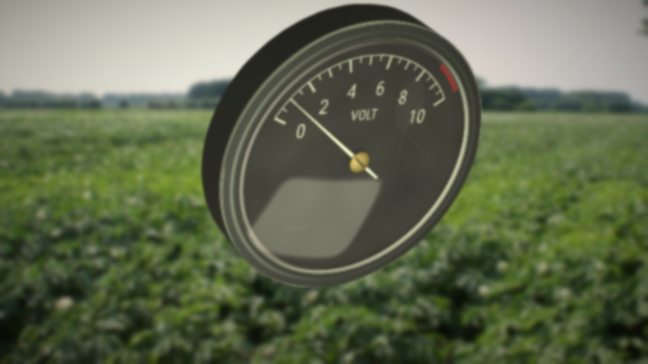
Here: 1 V
